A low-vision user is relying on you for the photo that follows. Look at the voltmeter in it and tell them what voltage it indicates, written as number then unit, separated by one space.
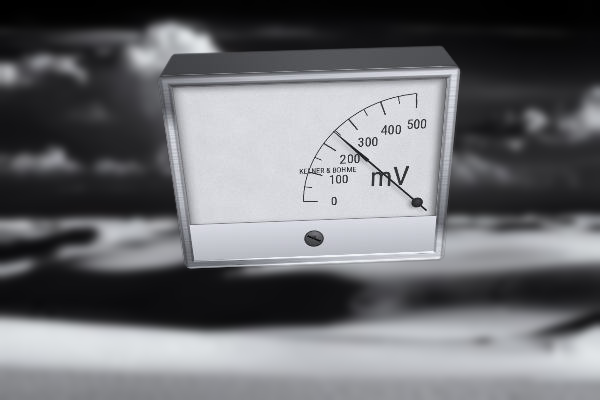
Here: 250 mV
